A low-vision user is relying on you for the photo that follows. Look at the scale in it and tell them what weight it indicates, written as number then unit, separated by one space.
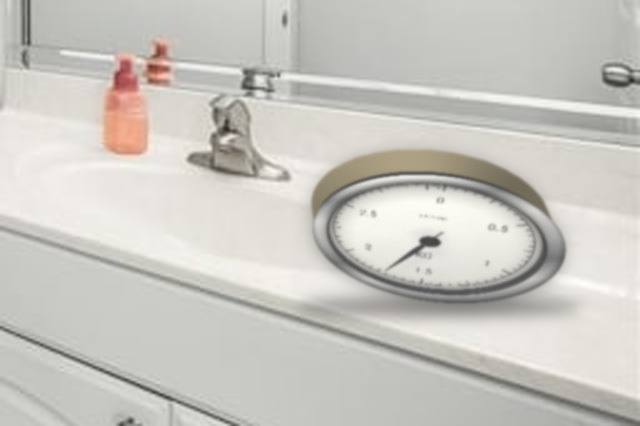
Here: 1.75 kg
